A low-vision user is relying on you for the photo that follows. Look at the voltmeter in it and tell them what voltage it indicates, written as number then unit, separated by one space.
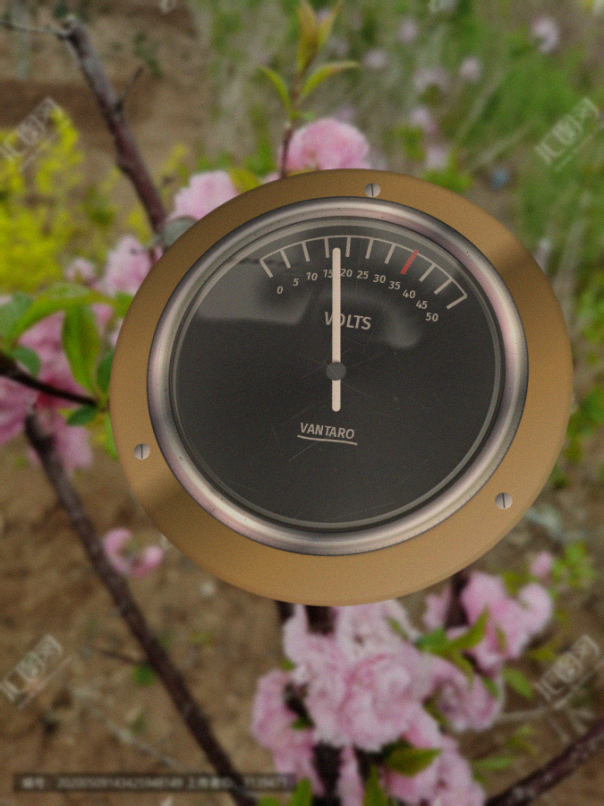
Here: 17.5 V
